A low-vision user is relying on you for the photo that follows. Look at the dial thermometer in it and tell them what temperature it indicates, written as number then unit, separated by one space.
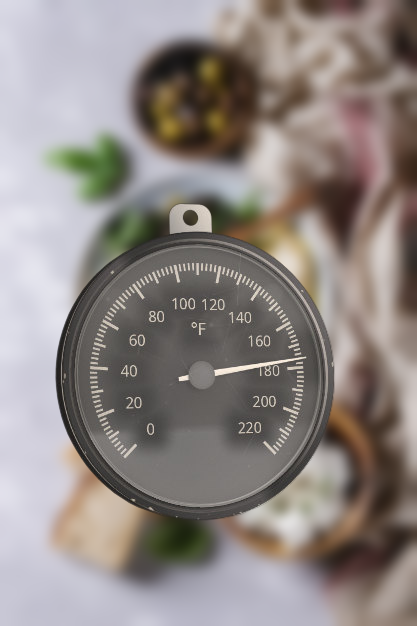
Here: 176 °F
